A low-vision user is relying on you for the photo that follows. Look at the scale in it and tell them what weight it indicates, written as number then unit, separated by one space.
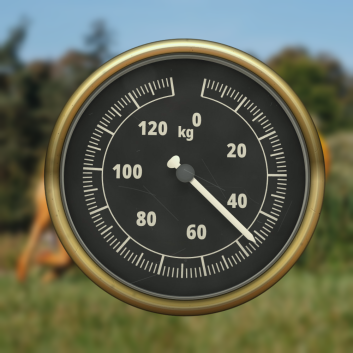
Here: 47 kg
